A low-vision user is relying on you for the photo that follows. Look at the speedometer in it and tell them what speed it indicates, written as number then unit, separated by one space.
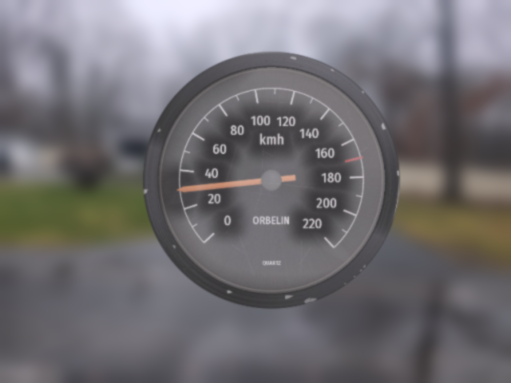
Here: 30 km/h
